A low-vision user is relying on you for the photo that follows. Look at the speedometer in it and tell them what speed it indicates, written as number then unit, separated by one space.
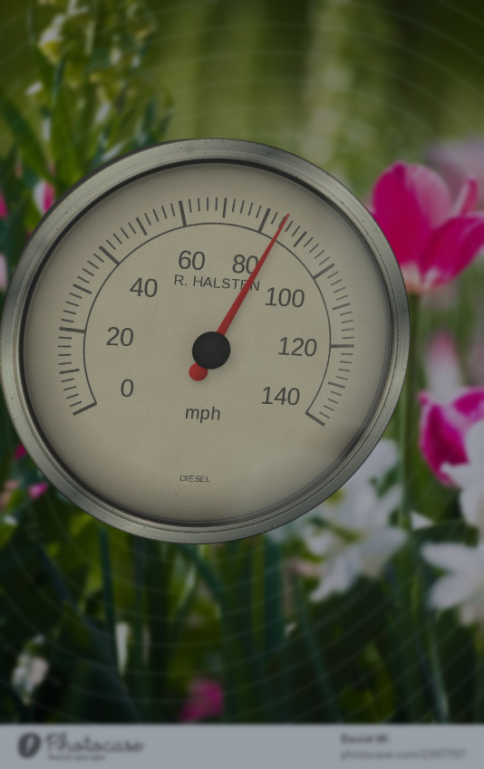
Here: 84 mph
